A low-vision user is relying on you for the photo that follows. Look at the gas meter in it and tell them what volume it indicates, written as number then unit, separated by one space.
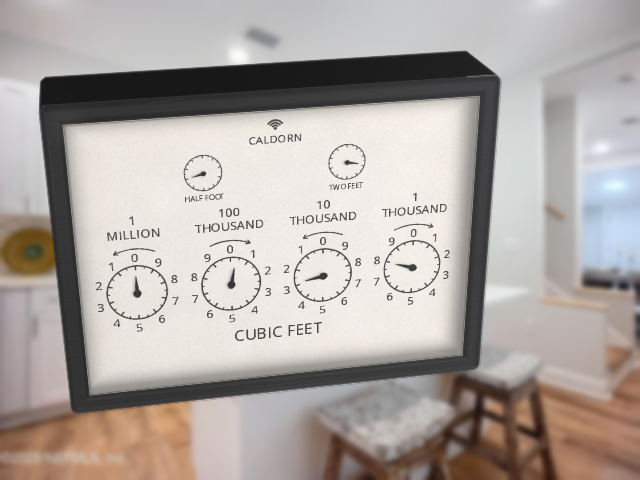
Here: 2800 ft³
